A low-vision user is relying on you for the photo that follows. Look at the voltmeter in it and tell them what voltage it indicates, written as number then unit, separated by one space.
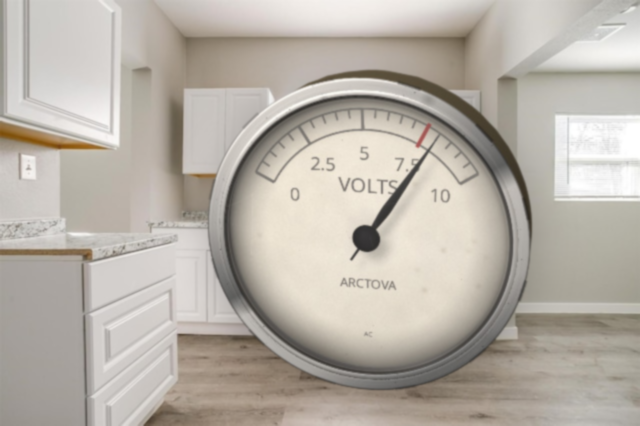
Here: 8 V
